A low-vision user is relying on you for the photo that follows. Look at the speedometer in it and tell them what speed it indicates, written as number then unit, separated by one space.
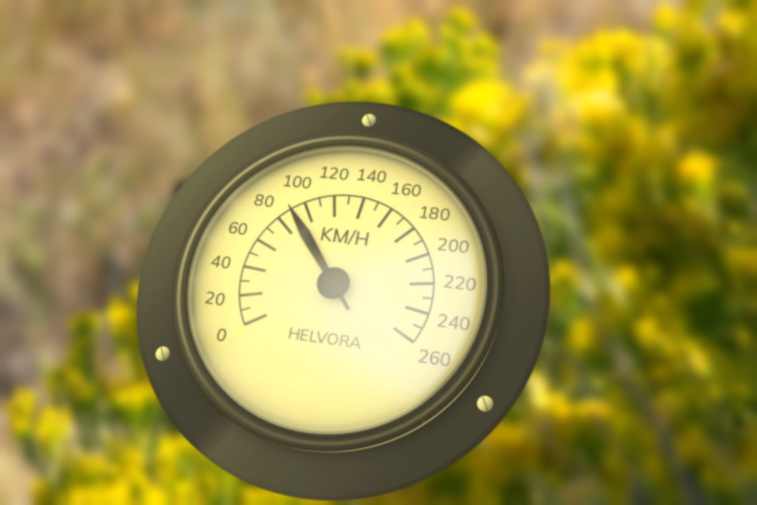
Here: 90 km/h
